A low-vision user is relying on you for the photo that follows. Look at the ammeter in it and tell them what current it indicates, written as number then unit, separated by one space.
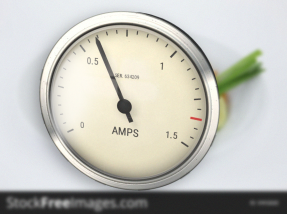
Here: 0.6 A
